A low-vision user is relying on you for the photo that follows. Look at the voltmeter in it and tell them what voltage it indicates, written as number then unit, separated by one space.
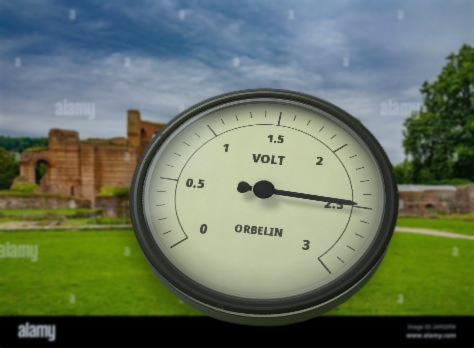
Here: 2.5 V
